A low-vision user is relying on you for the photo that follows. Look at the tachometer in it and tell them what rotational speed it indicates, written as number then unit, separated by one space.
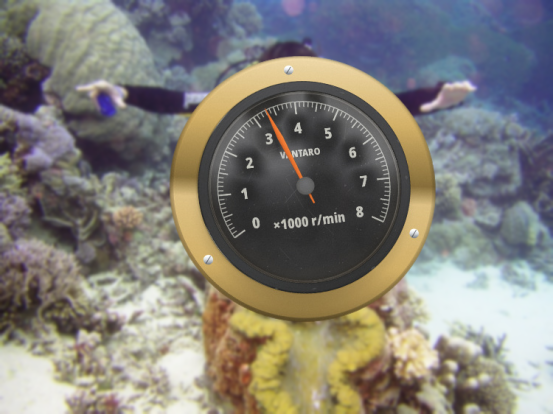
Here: 3300 rpm
